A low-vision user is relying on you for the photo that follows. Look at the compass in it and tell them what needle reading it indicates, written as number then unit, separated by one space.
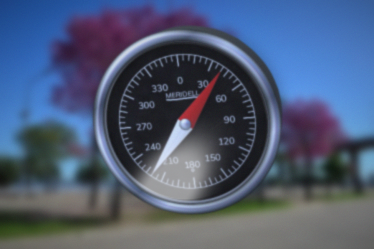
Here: 40 °
